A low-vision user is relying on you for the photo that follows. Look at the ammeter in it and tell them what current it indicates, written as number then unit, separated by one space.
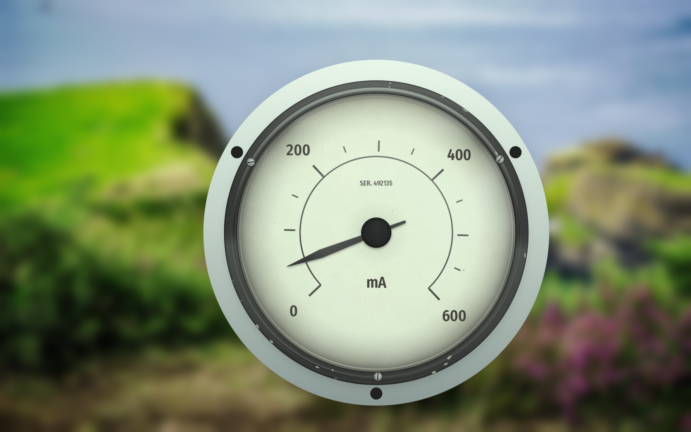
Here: 50 mA
